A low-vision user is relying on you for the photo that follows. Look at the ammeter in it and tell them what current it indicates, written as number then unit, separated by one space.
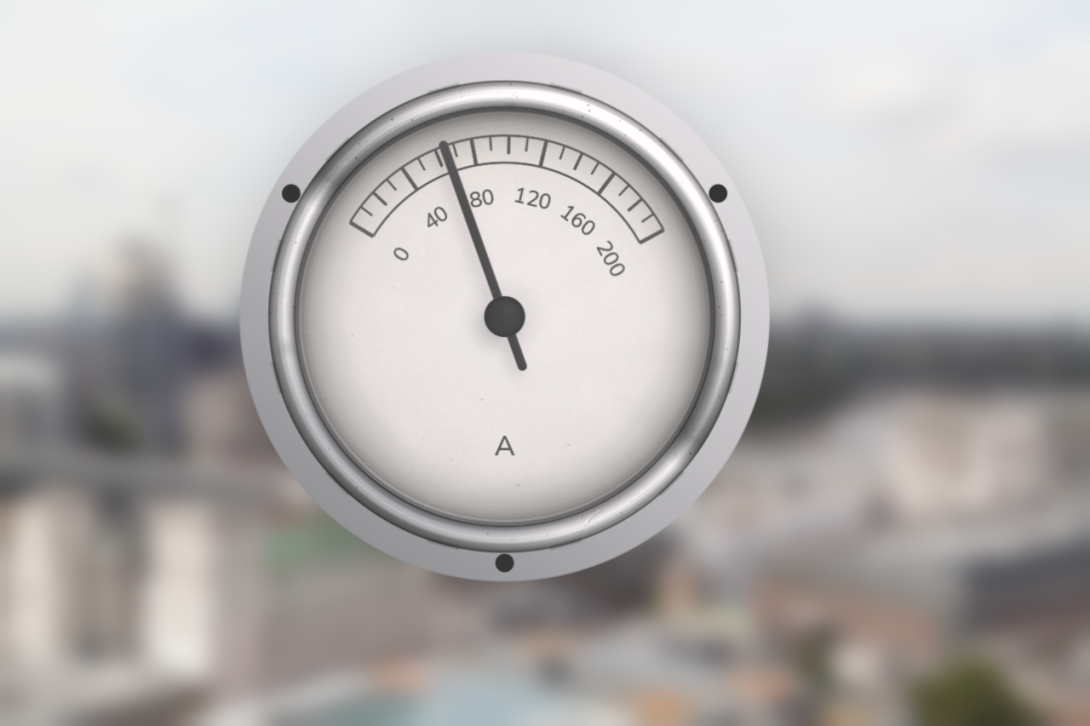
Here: 65 A
